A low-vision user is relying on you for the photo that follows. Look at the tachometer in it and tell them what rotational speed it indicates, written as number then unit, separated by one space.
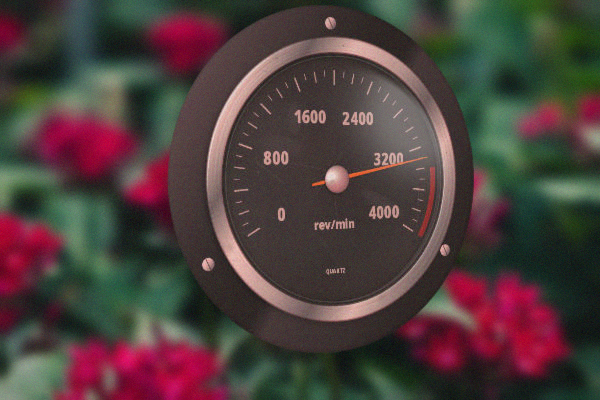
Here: 3300 rpm
